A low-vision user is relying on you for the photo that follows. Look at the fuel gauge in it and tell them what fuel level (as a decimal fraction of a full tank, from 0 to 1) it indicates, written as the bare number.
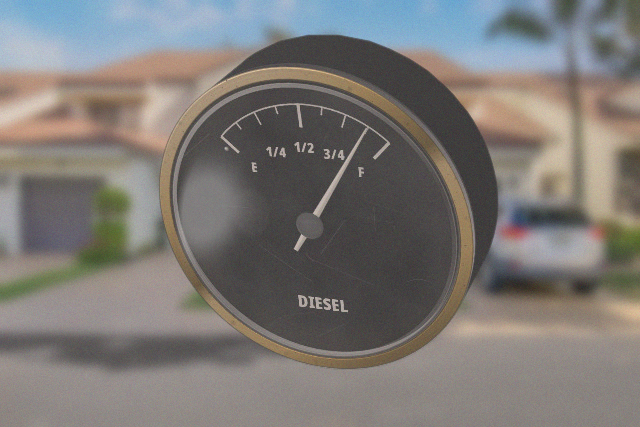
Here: 0.875
